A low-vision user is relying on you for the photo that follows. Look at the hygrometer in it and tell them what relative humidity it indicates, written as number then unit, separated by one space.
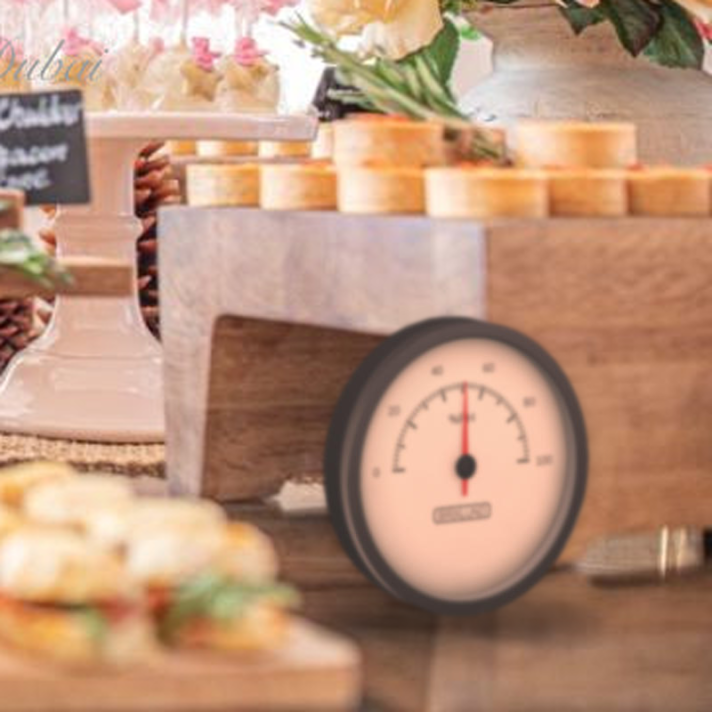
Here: 50 %
